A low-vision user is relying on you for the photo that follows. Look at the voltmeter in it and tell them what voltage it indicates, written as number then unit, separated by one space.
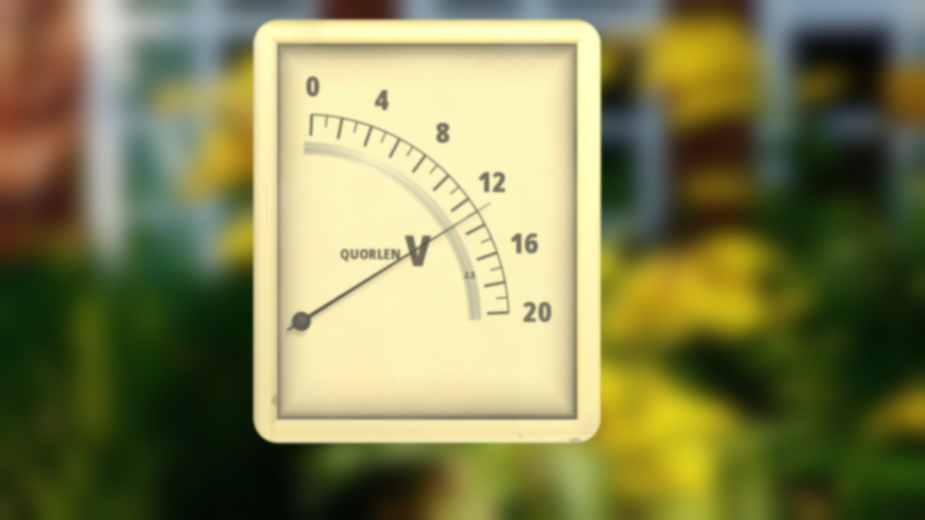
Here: 13 V
